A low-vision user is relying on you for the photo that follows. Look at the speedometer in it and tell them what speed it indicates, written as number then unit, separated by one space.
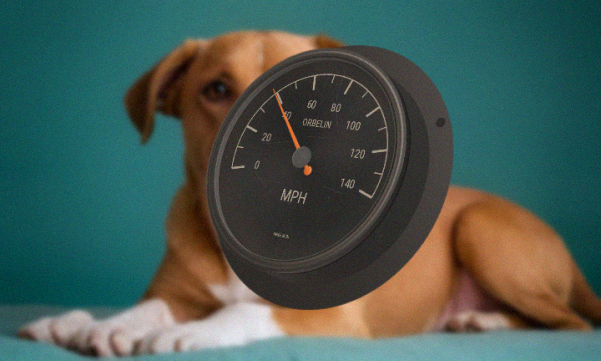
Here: 40 mph
